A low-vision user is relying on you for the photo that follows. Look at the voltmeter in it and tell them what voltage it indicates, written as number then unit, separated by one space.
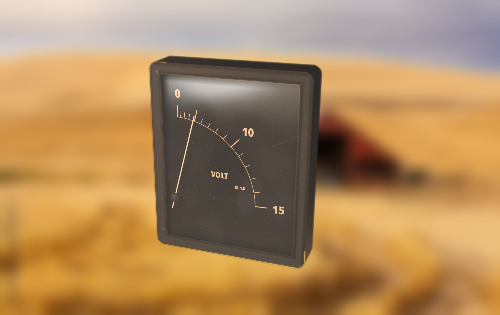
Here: 5 V
